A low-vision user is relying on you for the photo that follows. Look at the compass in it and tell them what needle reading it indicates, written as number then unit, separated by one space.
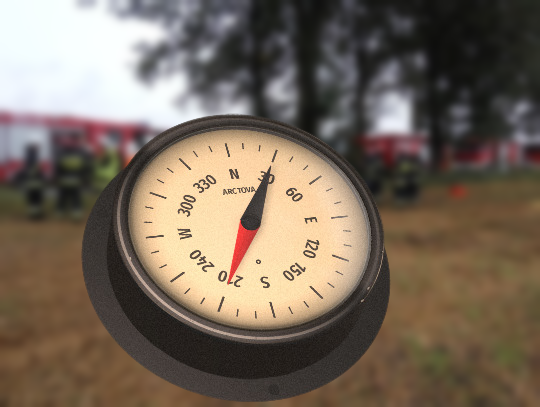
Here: 210 °
